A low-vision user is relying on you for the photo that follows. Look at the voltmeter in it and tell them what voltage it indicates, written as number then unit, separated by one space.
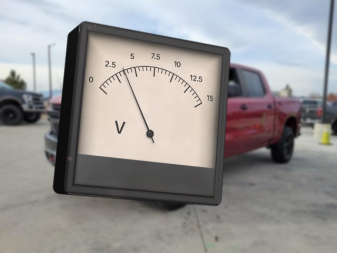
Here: 3.5 V
